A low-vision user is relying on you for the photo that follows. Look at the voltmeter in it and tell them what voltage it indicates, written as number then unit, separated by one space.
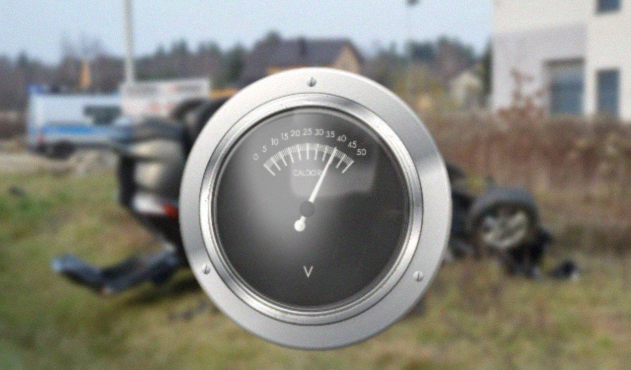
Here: 40 V
